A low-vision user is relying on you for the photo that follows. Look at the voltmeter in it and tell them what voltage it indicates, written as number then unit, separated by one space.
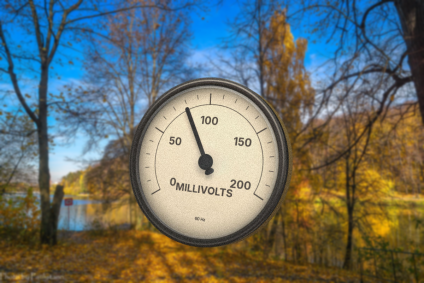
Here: 80 mV
